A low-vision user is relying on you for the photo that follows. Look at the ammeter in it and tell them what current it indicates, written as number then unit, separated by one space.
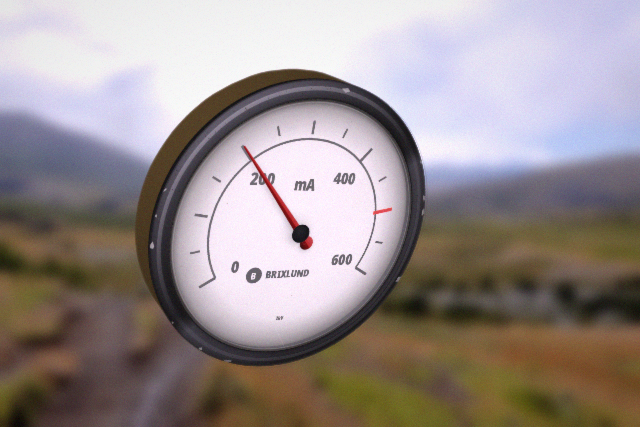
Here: 200 mA
